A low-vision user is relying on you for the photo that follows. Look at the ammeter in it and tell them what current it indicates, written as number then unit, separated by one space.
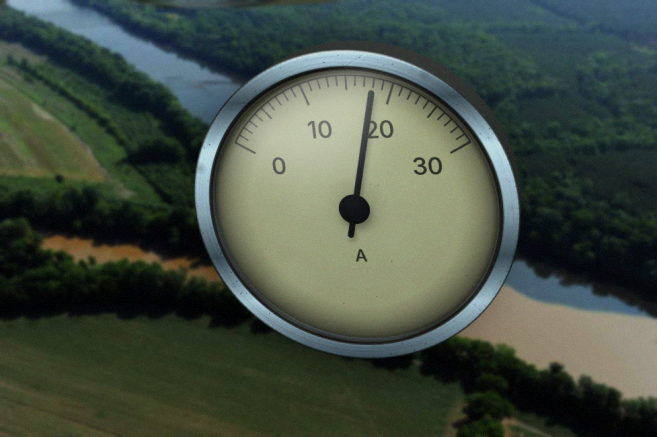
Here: 18 A
